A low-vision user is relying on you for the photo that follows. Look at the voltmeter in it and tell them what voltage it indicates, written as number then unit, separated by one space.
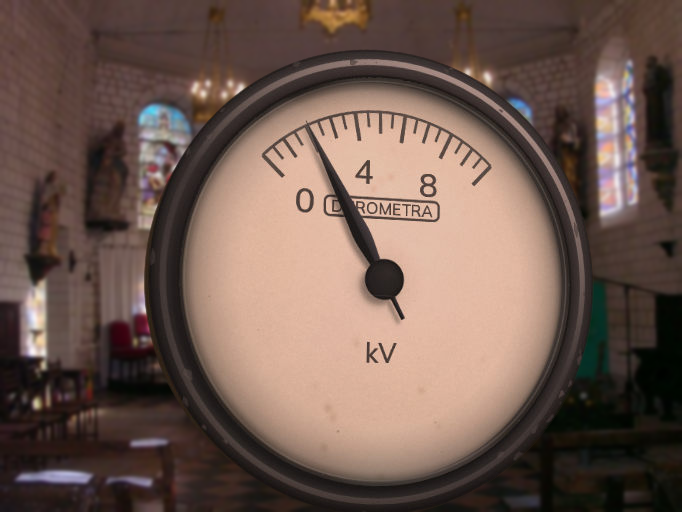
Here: 2 kV
